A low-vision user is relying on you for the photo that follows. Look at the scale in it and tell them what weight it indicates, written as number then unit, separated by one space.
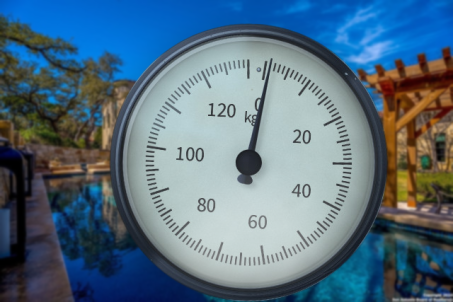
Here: 1 kg
